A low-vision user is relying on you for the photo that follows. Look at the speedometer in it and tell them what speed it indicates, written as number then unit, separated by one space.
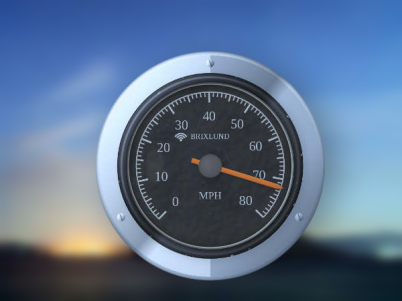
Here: 72 mph
